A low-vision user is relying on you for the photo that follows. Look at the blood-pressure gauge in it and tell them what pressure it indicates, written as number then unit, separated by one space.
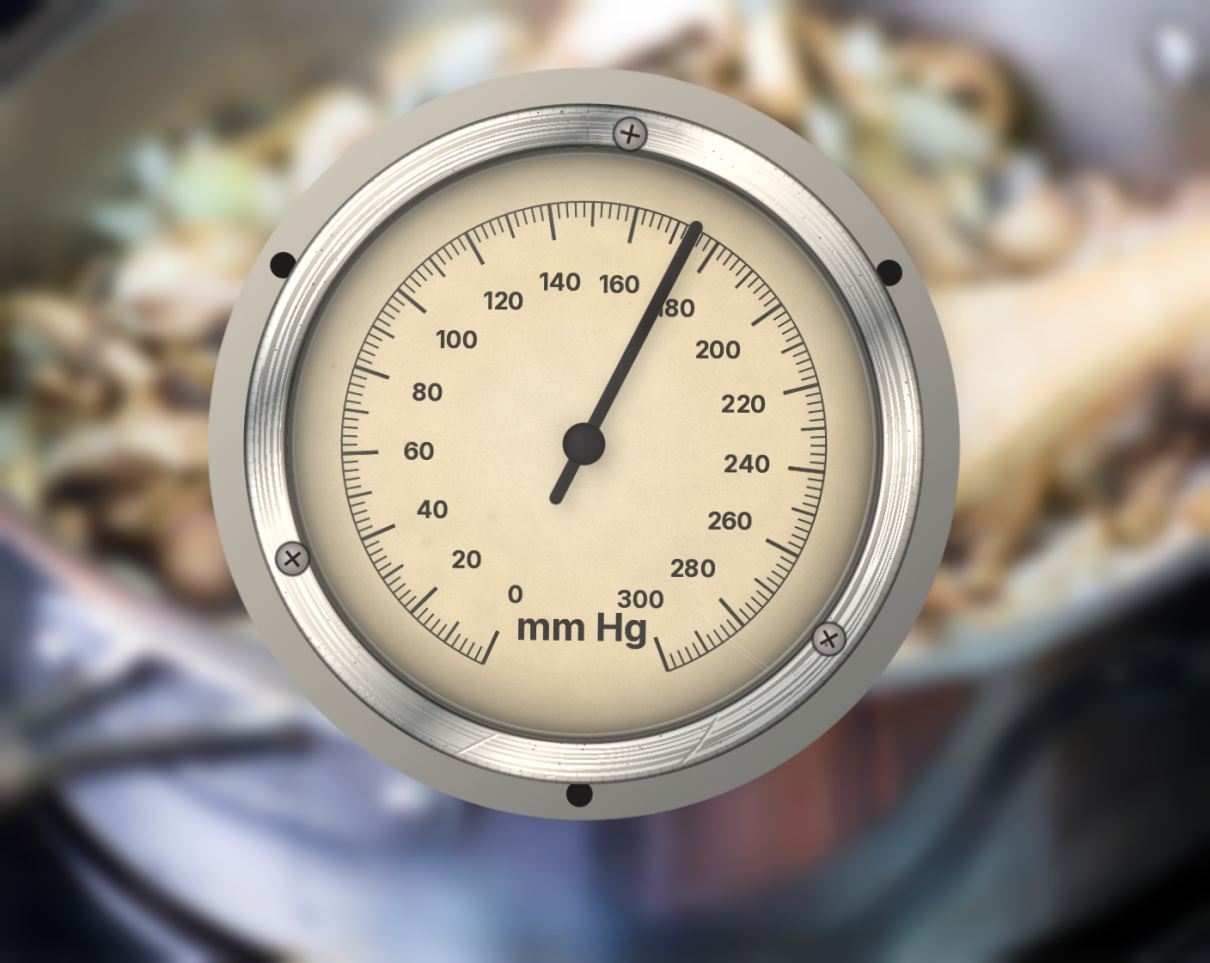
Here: 174 mmHg
